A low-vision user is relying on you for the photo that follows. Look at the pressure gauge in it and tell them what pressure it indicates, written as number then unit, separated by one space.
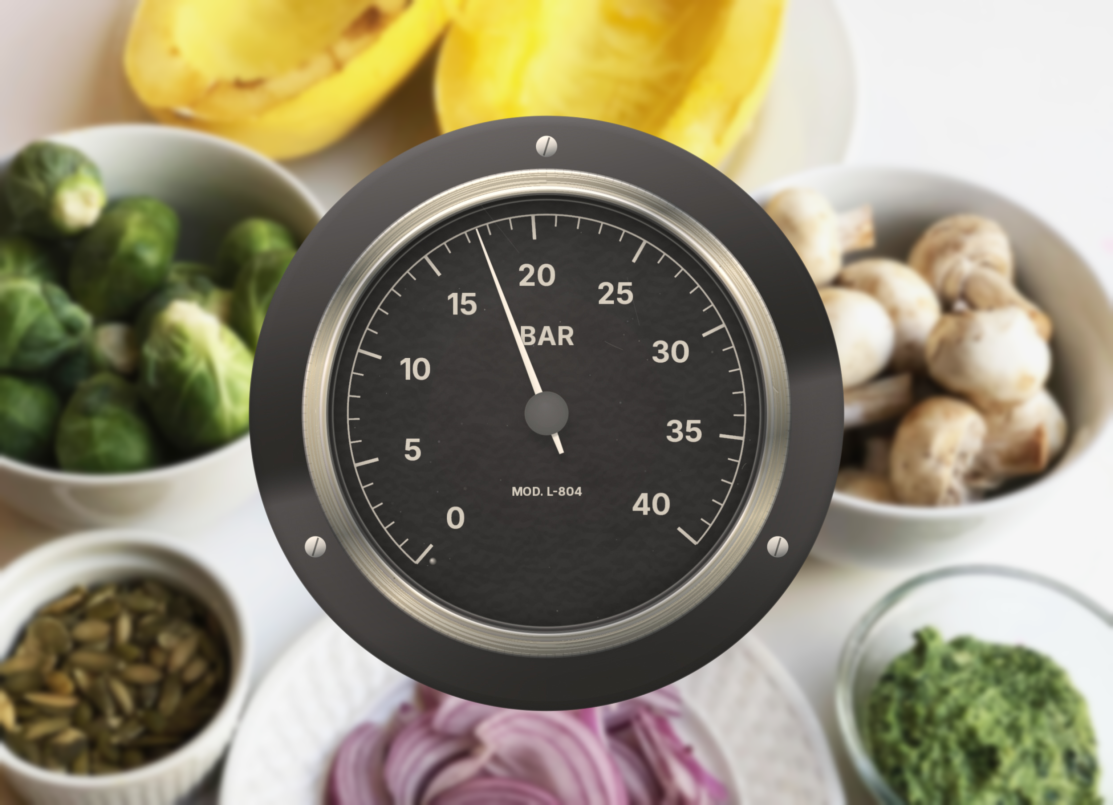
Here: 17.5 bar
